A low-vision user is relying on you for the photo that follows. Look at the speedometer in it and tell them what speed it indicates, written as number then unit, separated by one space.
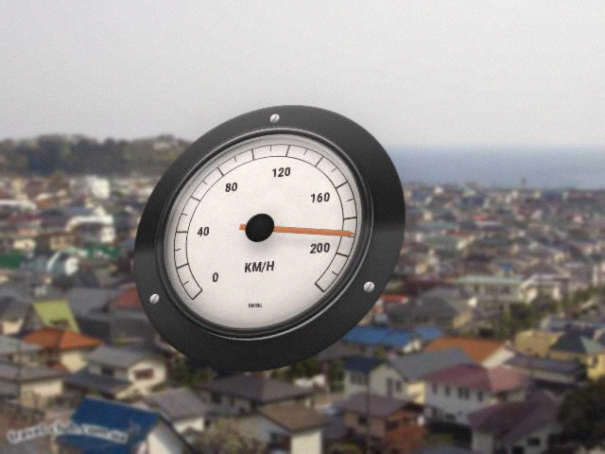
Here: 190 km/h
